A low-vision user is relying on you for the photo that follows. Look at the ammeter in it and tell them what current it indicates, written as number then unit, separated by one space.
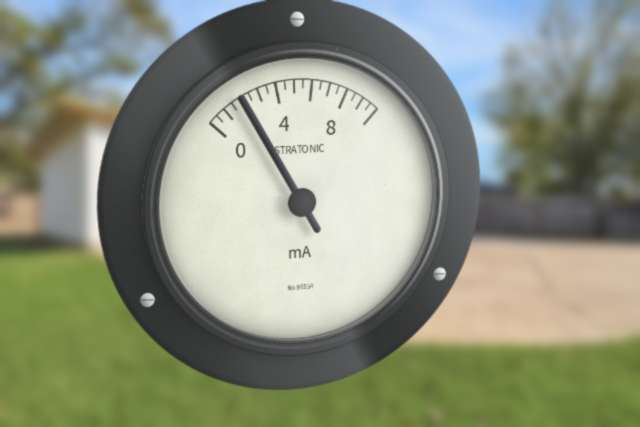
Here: 2 mA
